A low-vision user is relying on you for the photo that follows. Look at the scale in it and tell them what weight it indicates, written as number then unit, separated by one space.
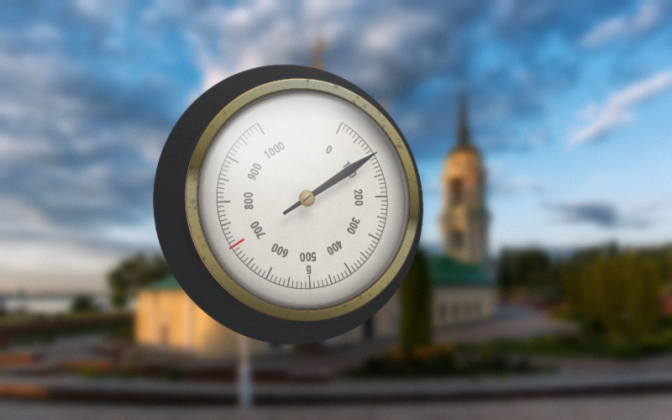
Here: 100 g
